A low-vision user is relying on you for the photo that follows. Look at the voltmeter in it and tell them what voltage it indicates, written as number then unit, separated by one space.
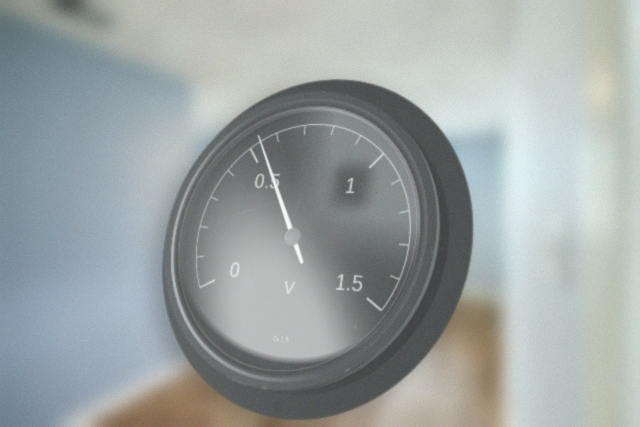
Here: 0.55 V
